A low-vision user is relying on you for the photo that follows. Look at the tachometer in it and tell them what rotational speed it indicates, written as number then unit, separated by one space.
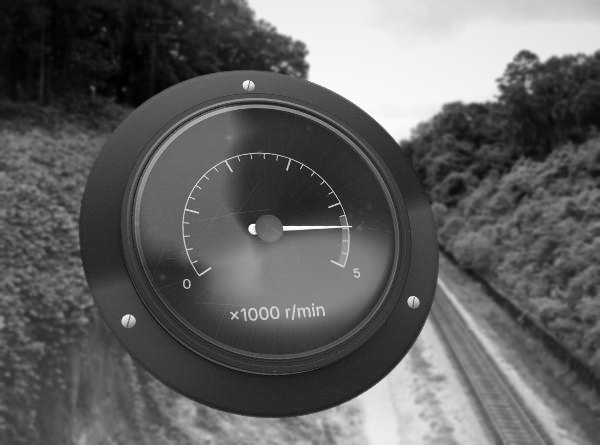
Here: 4400 rpm
